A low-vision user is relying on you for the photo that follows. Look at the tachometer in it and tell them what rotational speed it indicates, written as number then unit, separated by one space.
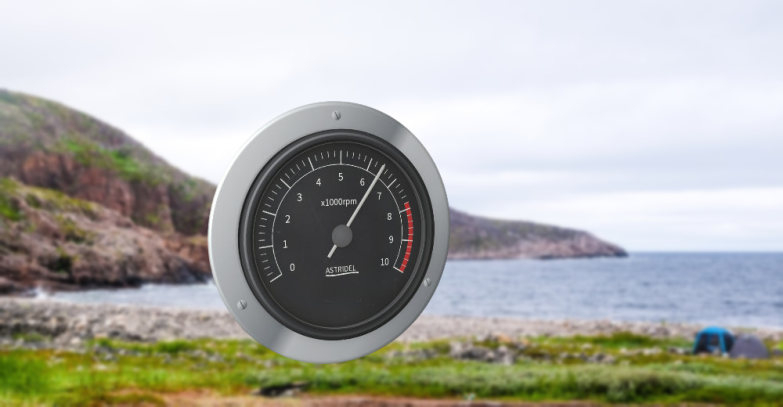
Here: 6400 rpm
